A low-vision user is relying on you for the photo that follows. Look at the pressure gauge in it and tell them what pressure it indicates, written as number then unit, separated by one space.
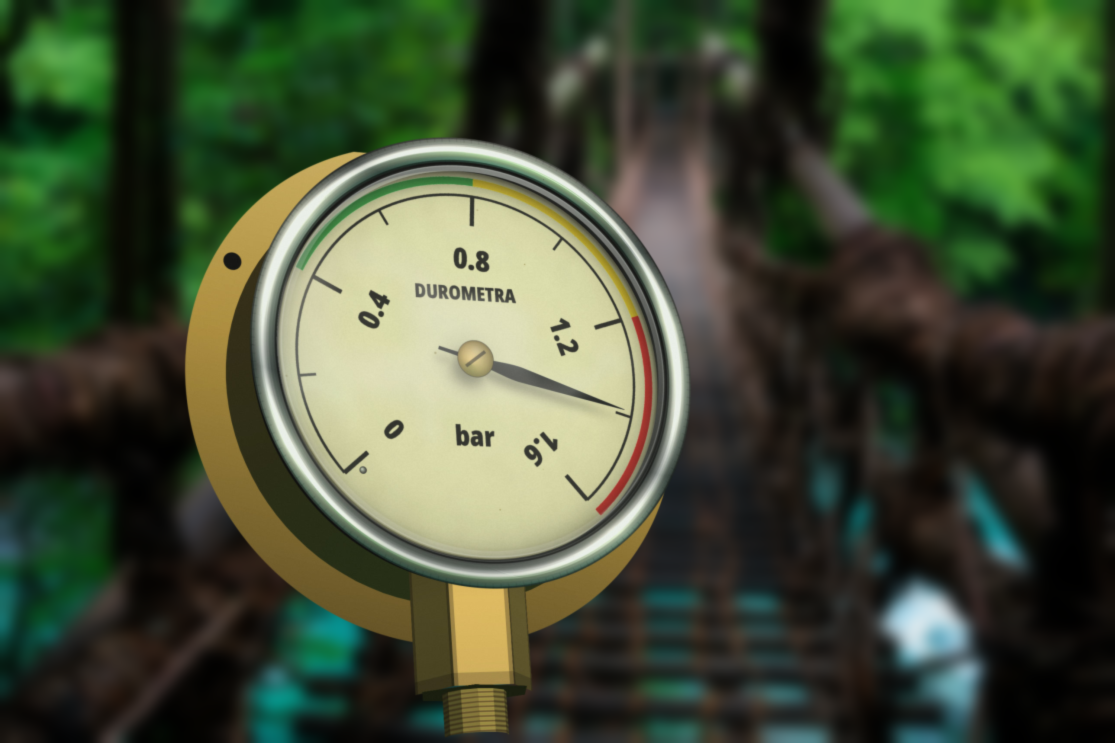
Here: 1.4 bar
